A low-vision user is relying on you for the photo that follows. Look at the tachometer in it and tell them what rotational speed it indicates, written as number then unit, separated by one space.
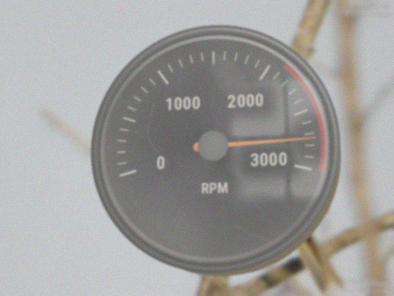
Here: 2750 rpm
